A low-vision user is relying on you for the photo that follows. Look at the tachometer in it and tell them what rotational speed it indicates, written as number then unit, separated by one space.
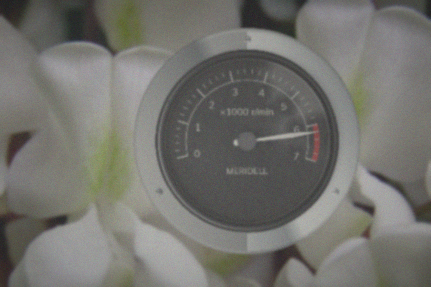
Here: 6200 rpm
